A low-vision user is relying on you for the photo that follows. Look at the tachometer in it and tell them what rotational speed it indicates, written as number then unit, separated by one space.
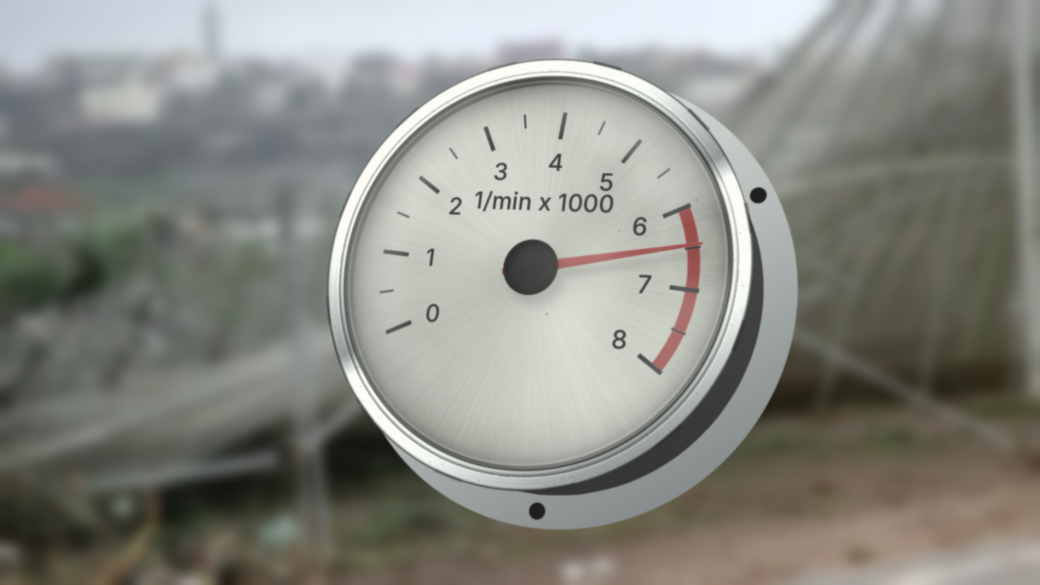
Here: 6500 rpm
